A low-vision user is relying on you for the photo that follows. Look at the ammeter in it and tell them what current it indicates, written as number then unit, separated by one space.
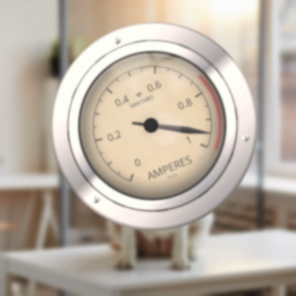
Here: 0.95 A
